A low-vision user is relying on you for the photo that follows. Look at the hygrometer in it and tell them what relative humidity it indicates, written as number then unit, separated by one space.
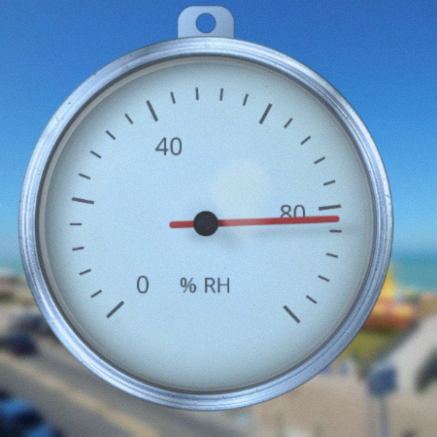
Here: 82 %
